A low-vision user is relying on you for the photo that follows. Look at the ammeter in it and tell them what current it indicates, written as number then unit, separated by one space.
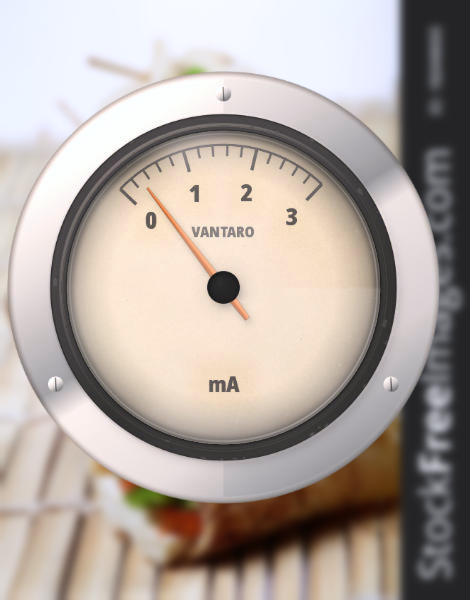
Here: 0.3 mA
